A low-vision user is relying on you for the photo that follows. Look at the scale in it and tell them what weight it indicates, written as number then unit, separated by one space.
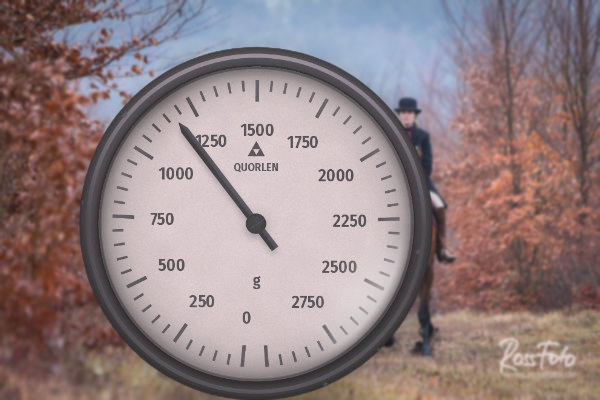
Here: 1175 g
